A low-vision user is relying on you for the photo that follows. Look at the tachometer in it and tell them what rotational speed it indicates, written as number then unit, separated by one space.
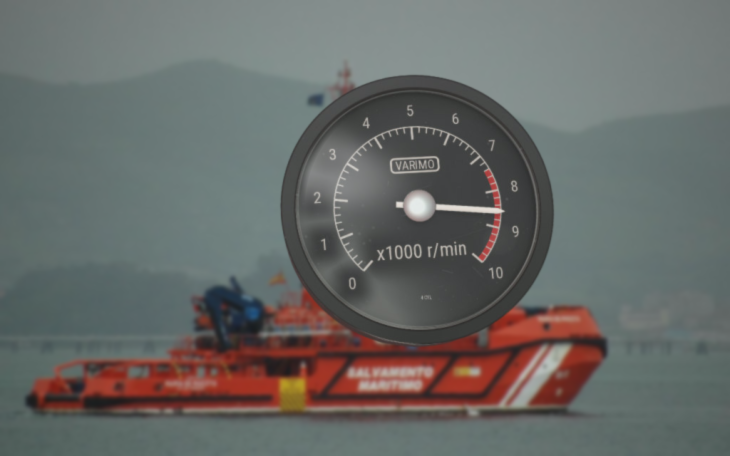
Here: 8600 rpm
